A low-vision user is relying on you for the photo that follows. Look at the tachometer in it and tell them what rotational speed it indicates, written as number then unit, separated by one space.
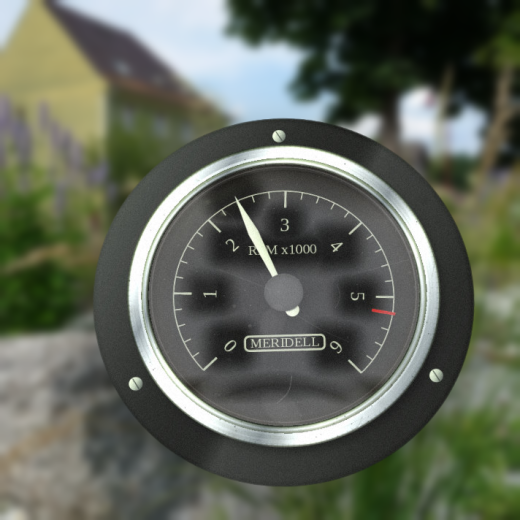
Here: 2400 rpm
